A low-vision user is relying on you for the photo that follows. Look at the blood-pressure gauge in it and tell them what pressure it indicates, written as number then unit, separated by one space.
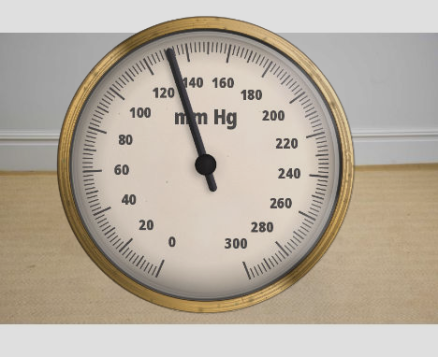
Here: 132 mmHg
